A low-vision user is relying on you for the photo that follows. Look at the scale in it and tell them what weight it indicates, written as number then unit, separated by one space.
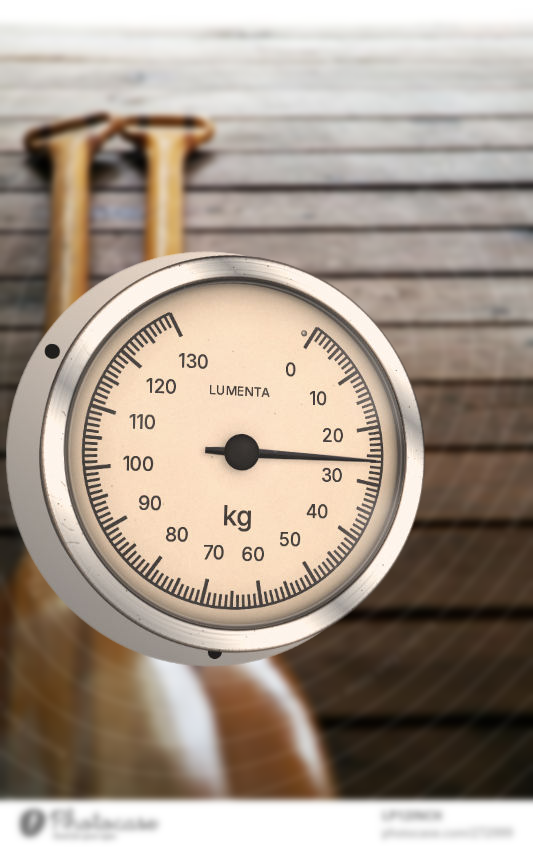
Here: 26 kg
